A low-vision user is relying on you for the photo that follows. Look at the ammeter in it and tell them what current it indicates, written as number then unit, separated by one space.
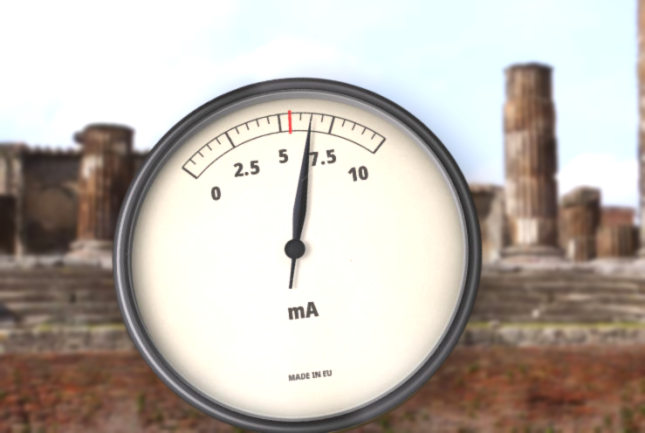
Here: 6.5 mA
